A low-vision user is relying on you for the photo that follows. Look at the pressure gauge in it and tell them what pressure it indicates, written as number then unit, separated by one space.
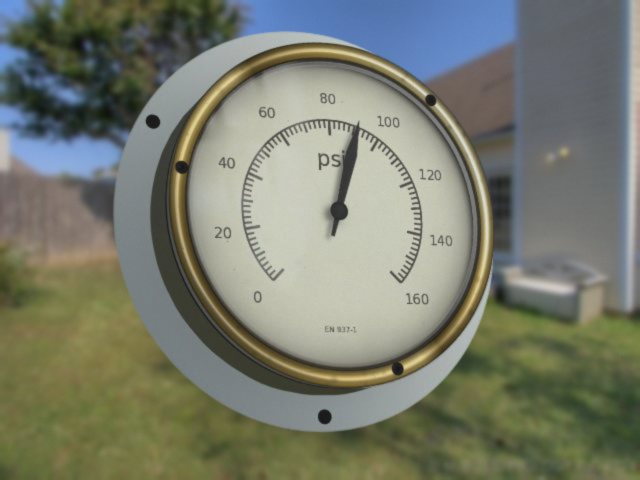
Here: 90 psi
